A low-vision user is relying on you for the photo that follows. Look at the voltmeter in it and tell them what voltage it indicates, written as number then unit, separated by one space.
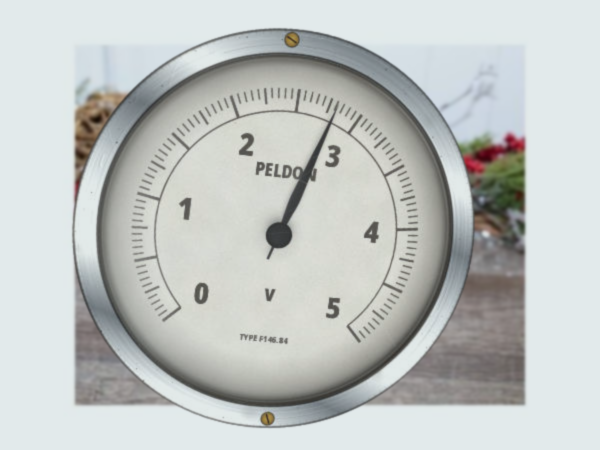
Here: 2.8 V
